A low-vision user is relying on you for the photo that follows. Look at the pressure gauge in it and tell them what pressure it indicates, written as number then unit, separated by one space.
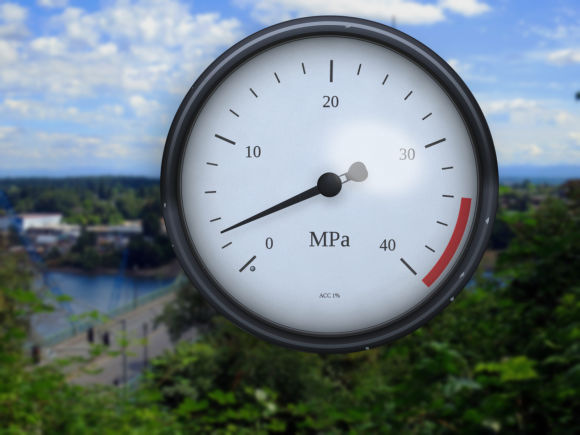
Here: 3 MPa
